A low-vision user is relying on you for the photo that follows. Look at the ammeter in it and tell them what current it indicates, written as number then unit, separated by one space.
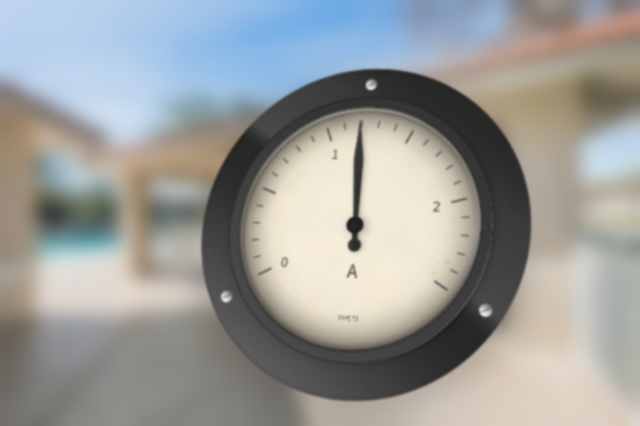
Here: 1.2 A
